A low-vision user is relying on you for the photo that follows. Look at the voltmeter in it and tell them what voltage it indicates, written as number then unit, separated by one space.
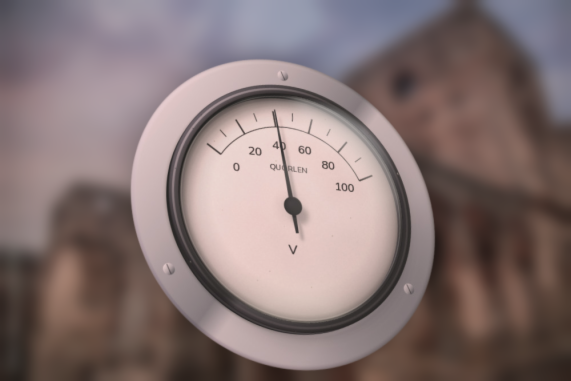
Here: 40 V
